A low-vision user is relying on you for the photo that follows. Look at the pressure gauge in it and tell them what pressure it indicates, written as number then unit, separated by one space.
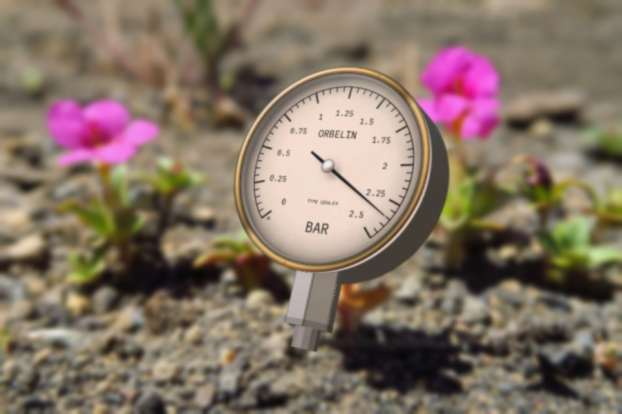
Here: 2.35 bar
